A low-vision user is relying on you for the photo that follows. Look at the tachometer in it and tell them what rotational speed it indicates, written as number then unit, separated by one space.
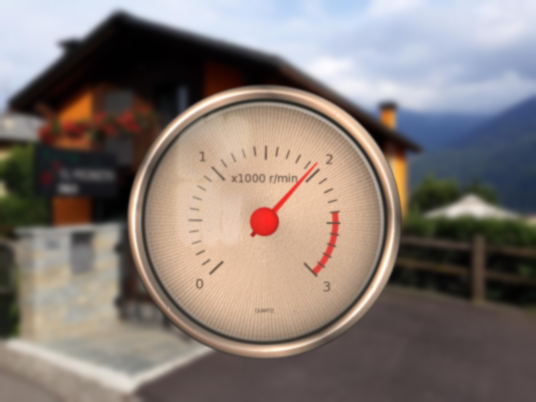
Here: 1950 rpm
